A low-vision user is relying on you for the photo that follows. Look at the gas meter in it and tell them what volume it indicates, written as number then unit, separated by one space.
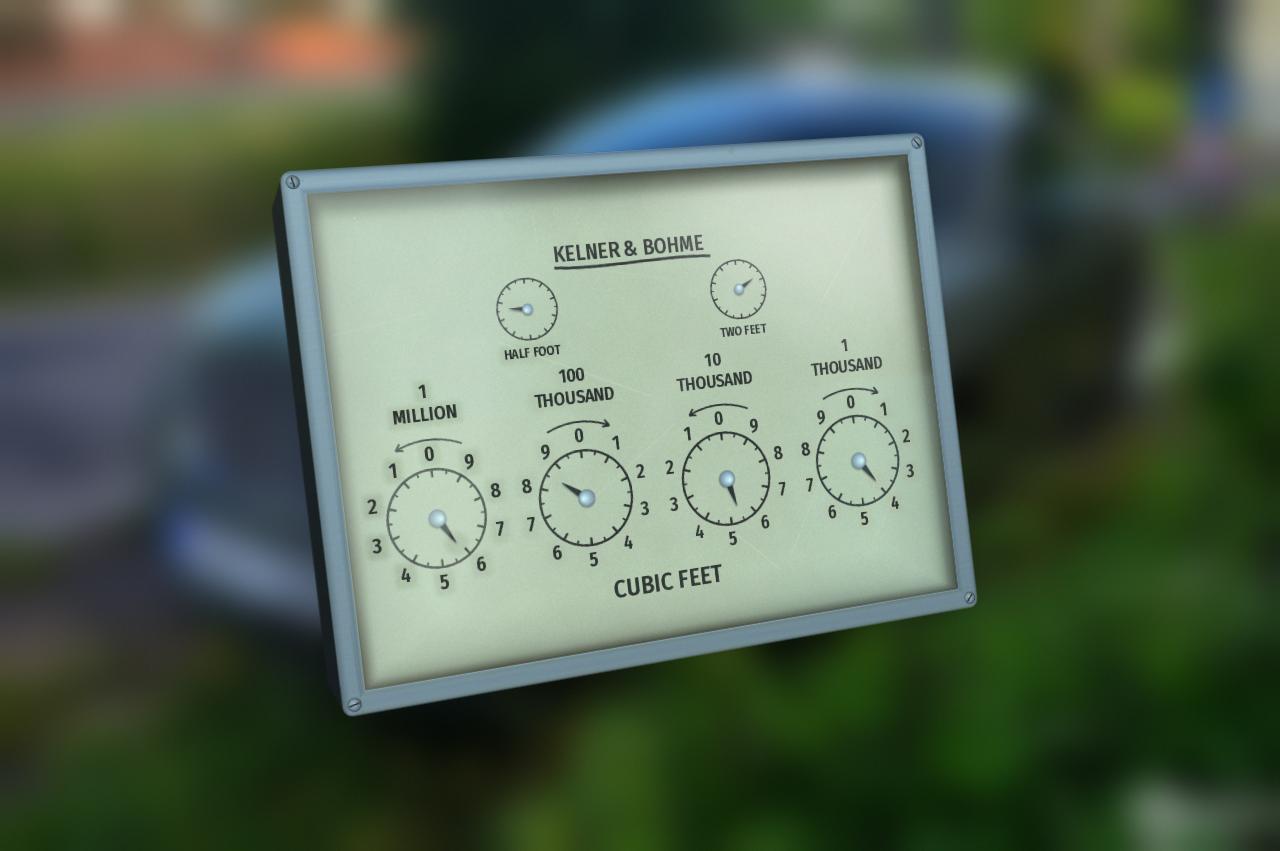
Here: 585400 ft³
